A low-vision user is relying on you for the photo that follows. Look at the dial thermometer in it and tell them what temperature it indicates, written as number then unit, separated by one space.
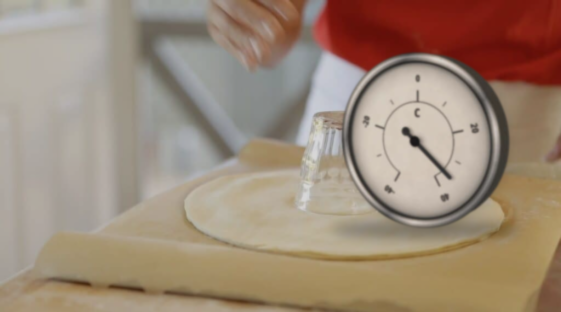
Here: 35 °C
